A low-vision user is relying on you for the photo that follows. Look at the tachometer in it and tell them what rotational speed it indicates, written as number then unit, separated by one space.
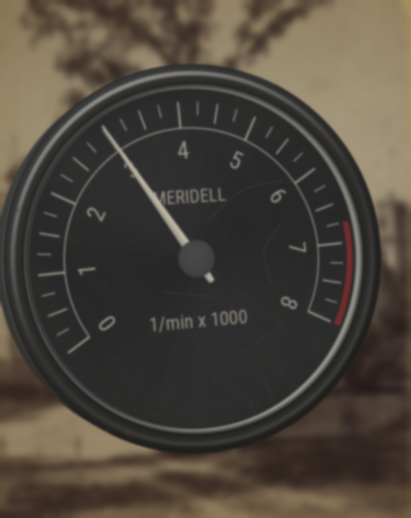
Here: 3000 rpm
